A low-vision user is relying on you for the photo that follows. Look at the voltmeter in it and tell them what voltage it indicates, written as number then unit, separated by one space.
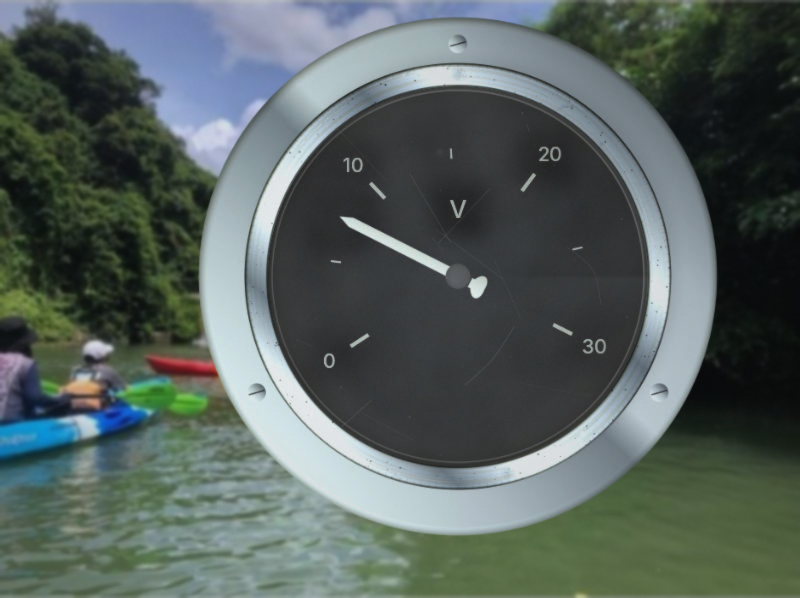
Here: 7.5 V
